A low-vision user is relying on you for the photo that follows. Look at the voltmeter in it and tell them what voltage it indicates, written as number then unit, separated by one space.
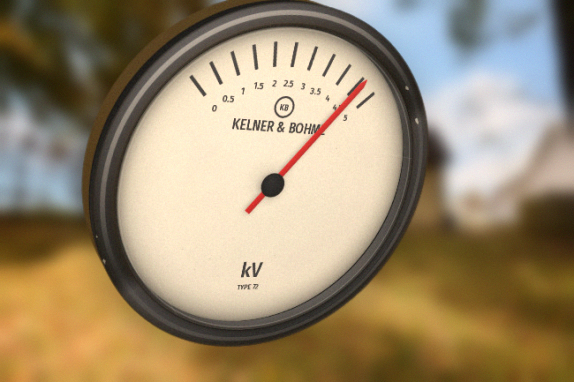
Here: 4.5 kV
